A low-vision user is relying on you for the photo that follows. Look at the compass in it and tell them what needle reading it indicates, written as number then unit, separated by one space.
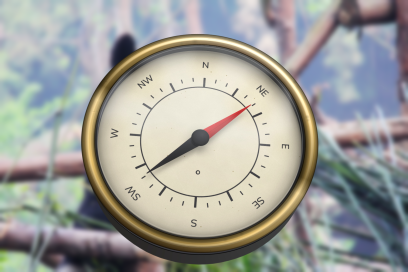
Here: 50 °
